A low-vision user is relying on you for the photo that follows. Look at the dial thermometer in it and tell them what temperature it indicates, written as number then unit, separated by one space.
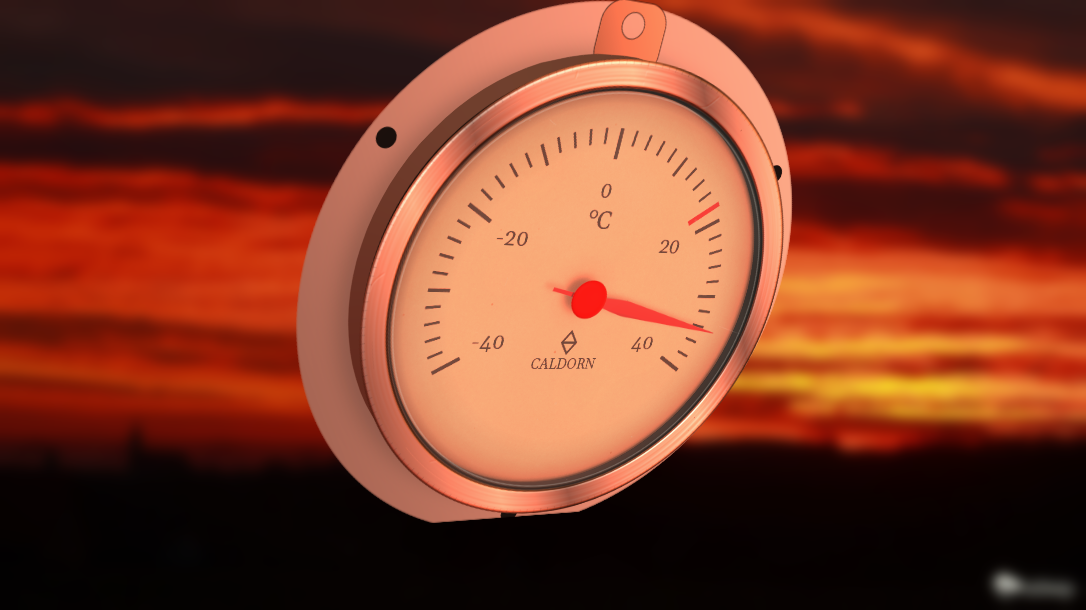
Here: 34 °C
